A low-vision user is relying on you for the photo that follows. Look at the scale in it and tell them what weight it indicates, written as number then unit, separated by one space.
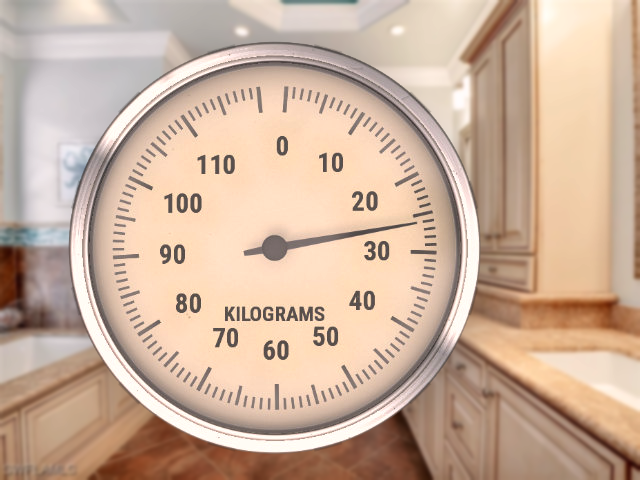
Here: 26 kg
